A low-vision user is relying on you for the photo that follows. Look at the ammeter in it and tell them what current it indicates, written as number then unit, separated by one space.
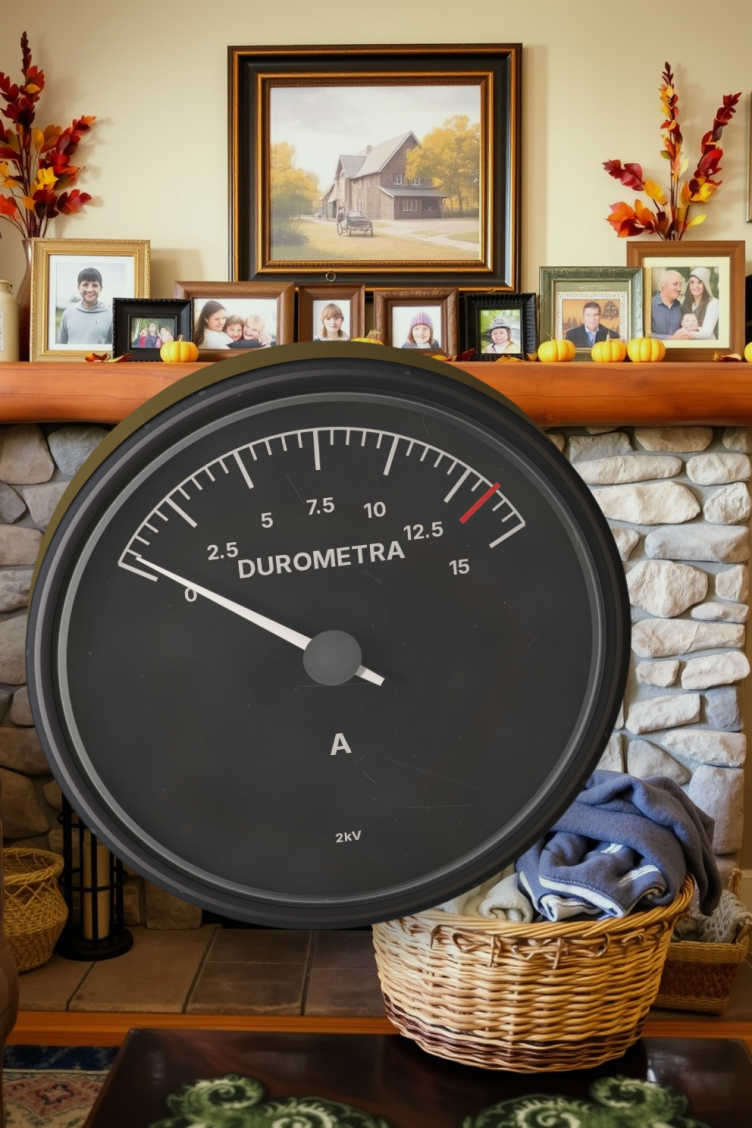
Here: 0.5 A
